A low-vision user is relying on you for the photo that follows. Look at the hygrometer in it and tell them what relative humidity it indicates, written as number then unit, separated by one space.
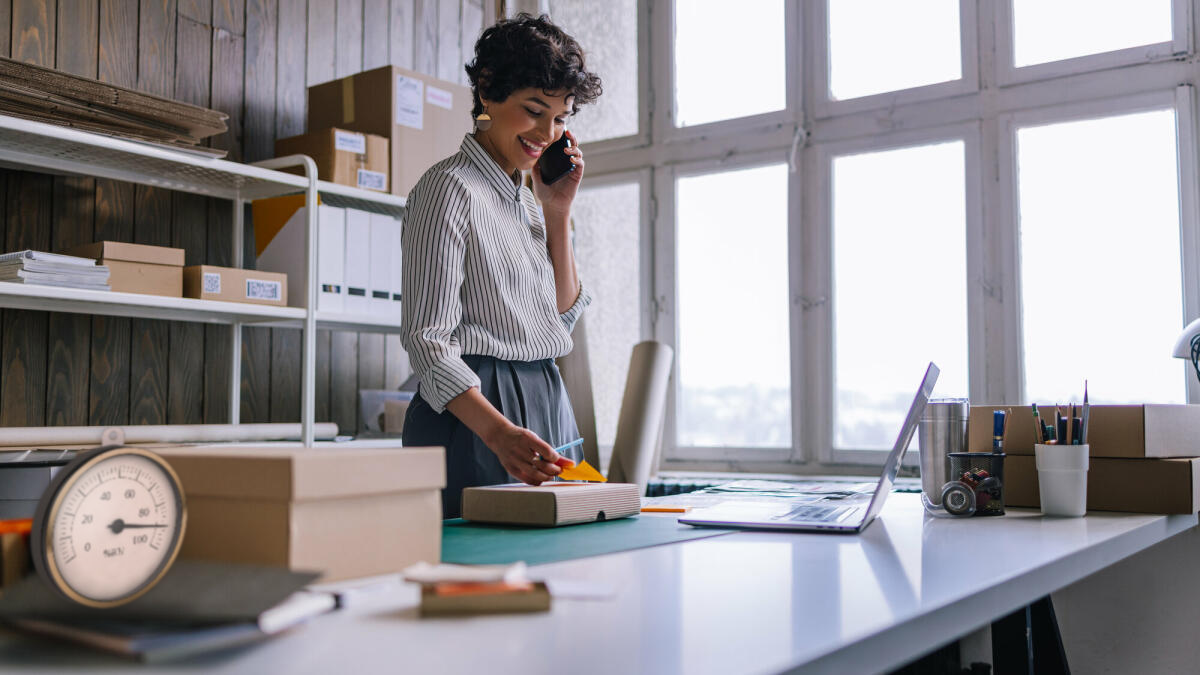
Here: 90 %
